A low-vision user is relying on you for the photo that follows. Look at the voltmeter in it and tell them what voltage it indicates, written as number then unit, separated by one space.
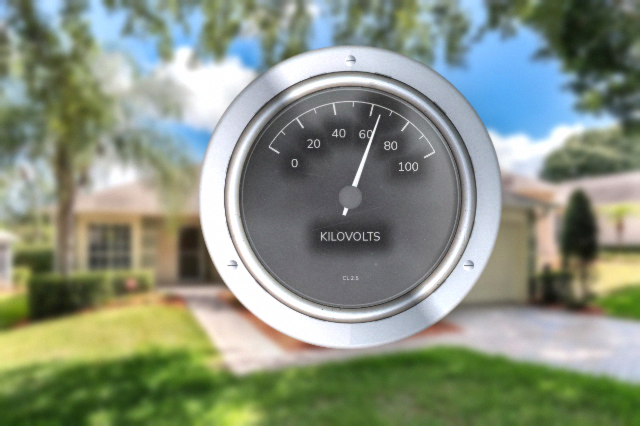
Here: 65 kV
